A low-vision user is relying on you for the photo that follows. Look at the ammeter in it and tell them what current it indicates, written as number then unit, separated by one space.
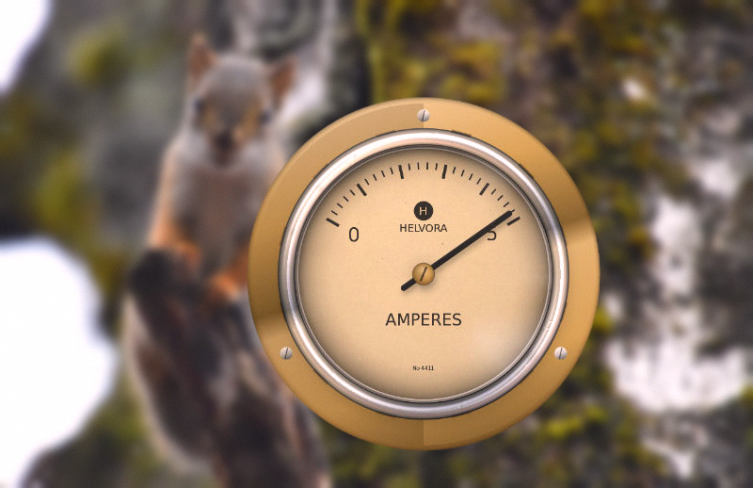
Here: 4.8 A
